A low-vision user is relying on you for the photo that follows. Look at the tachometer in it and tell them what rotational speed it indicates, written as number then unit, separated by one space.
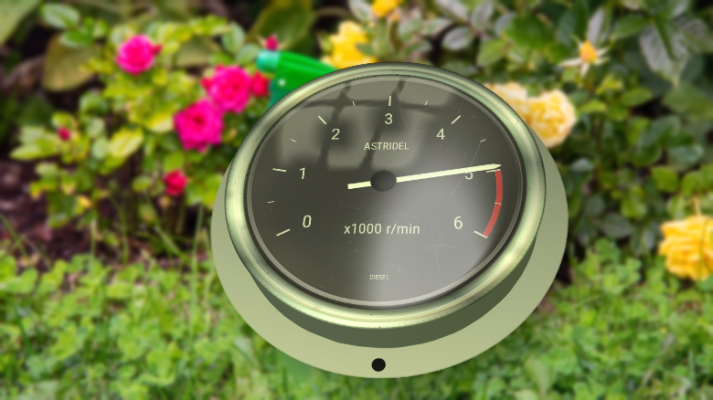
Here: 5000 rpm
